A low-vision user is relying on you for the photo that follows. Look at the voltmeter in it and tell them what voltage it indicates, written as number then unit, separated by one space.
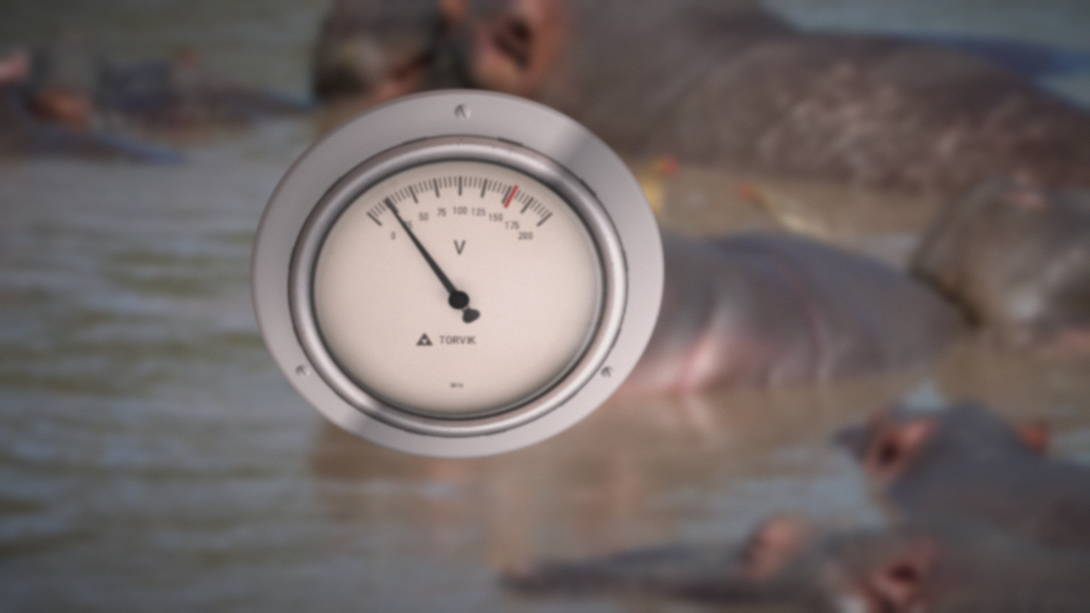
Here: 25 V
